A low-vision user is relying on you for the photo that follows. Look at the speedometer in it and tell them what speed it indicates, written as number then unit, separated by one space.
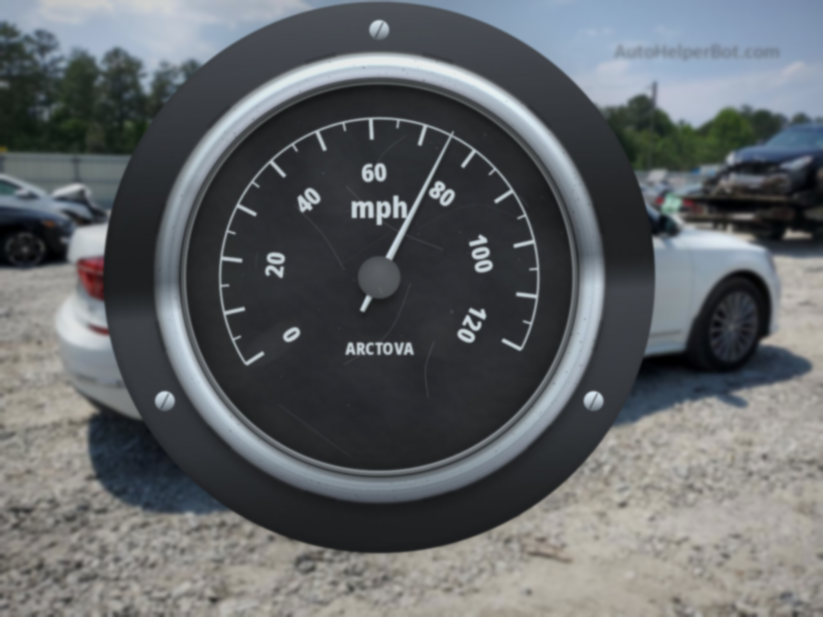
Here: 75 mph
